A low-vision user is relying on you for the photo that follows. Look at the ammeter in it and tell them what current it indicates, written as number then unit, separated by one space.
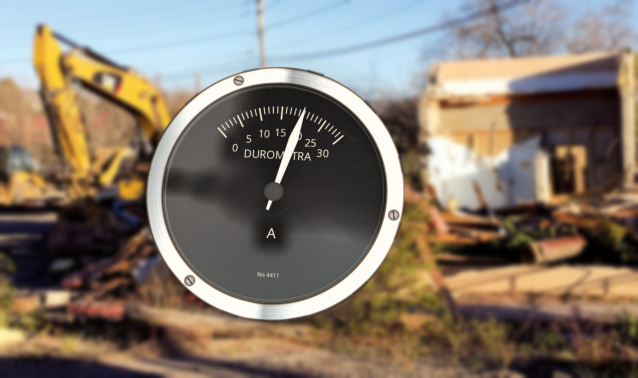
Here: 20 A
